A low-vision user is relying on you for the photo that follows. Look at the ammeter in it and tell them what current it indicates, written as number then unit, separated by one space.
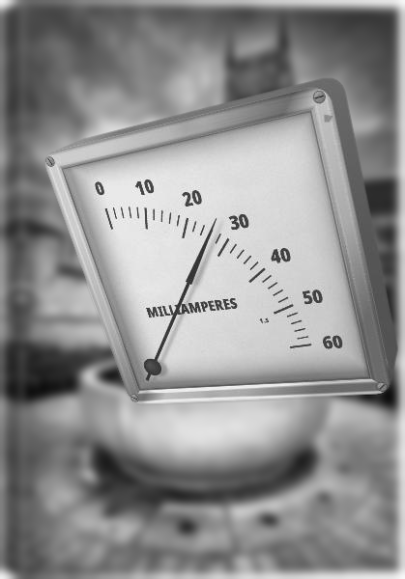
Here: 26 mA
